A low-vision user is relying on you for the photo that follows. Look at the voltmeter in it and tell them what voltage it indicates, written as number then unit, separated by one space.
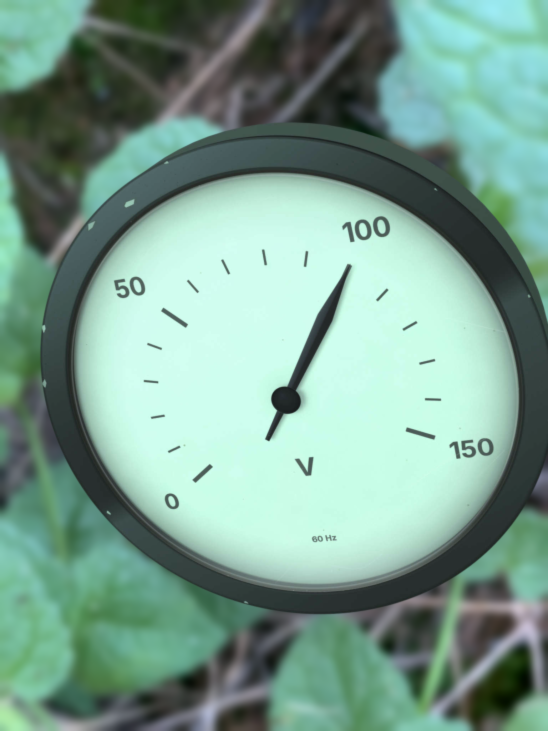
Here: 100 V
